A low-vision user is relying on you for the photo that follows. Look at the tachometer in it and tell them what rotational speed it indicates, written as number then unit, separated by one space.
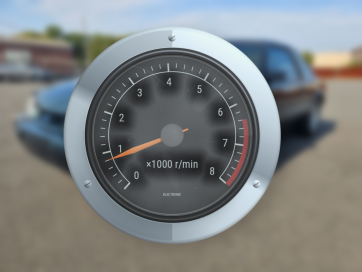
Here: 800 rpm
